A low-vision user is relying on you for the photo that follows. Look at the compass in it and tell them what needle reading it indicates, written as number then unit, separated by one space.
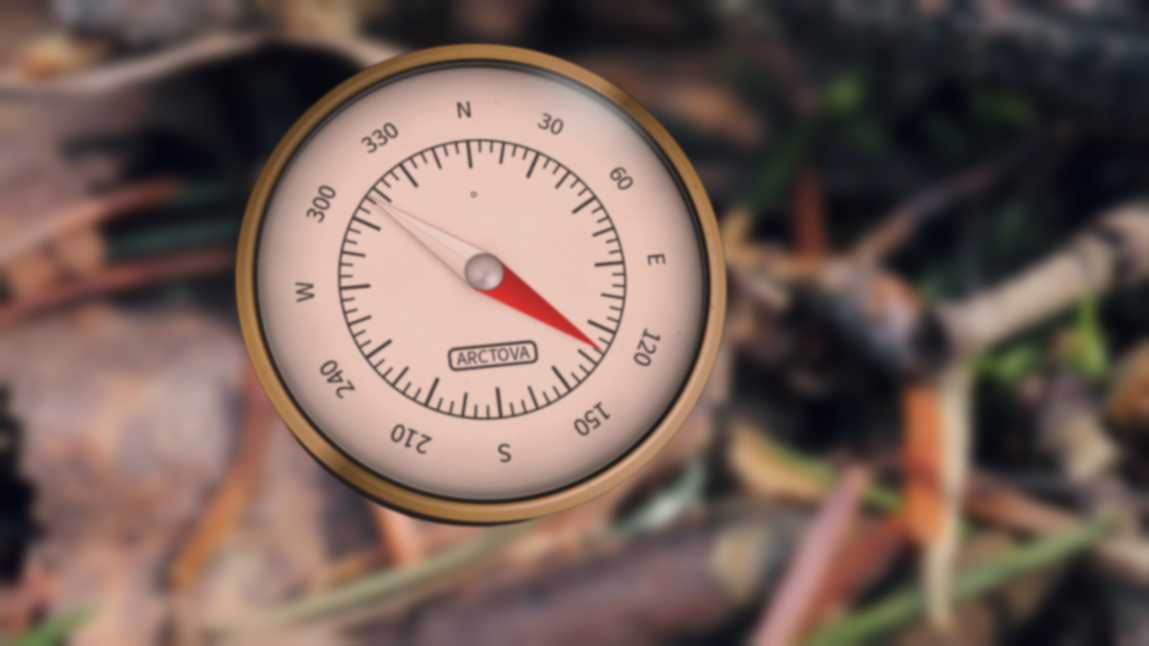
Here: 130 °
